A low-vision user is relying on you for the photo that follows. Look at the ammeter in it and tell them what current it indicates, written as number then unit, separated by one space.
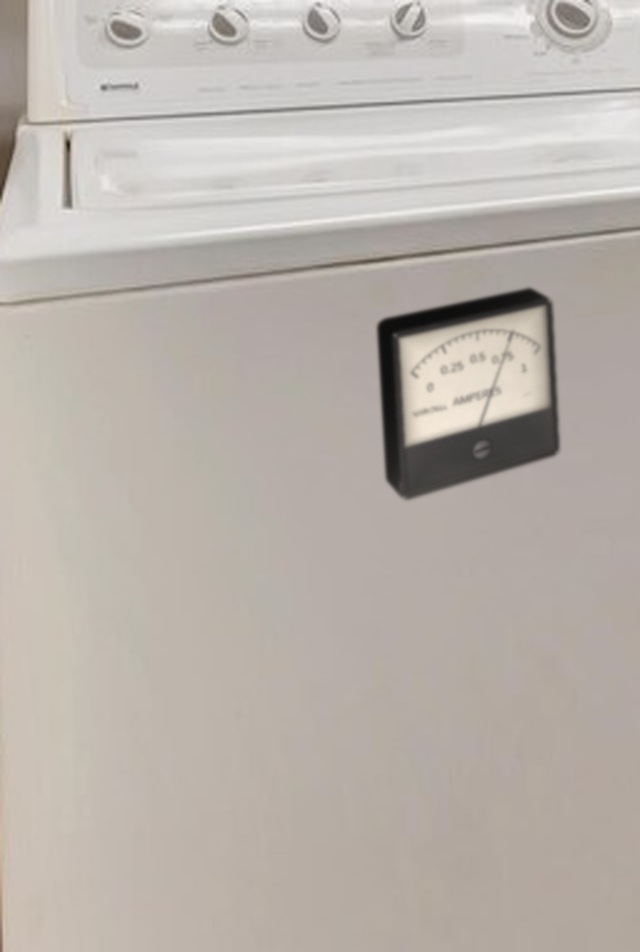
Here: 0.75 A
